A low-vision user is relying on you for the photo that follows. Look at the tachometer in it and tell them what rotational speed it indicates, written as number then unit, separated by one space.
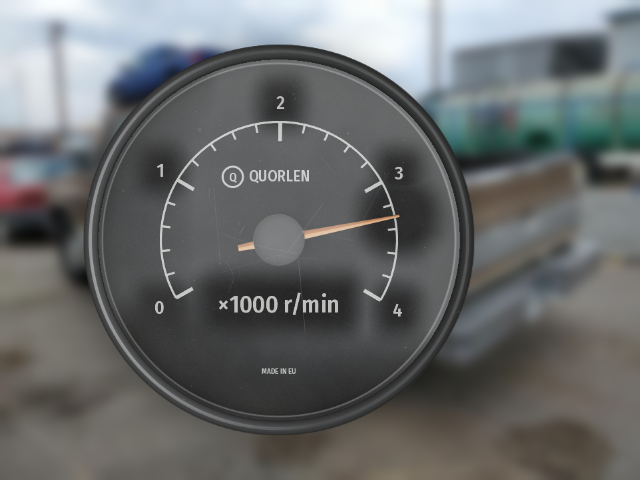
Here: 3300 rpm
